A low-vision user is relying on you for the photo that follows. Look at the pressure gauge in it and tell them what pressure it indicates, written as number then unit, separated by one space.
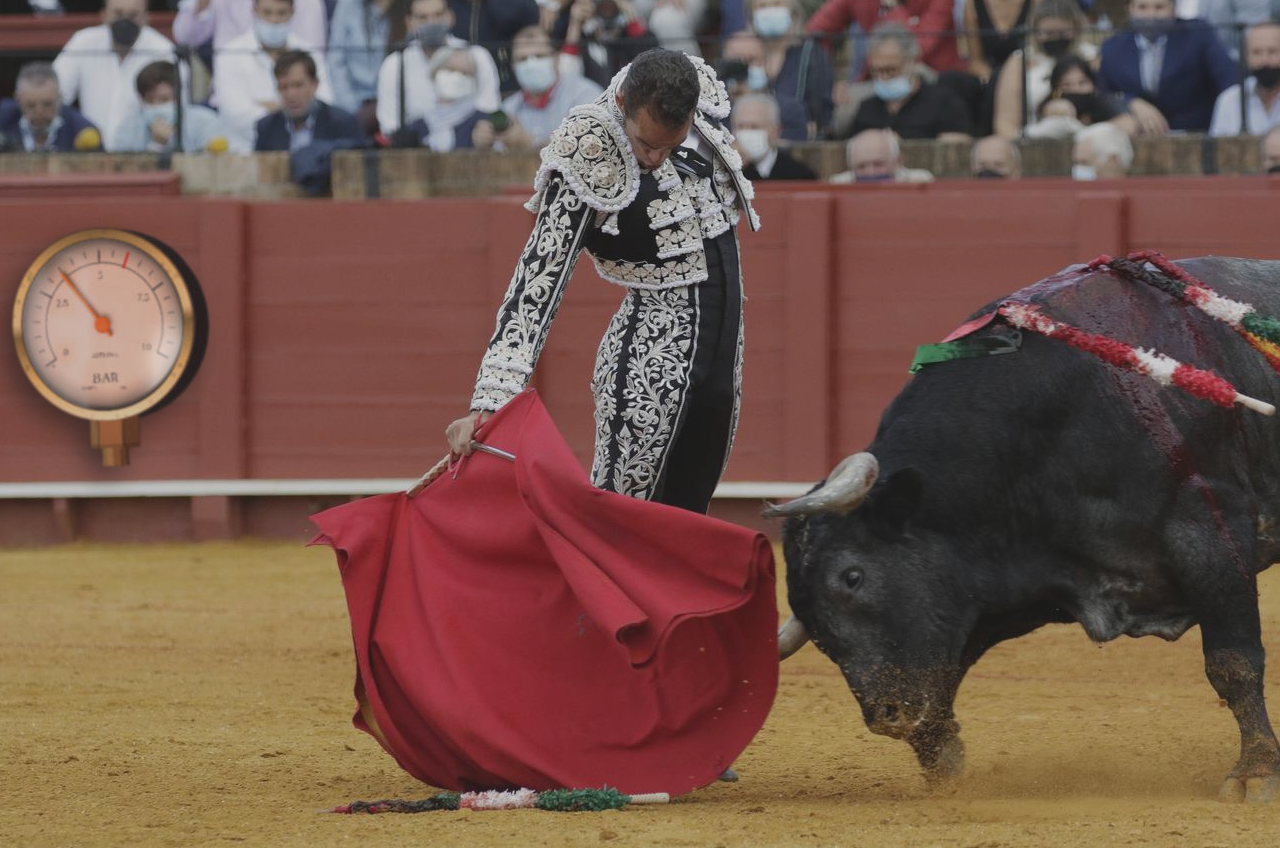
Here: 3.5 bar
